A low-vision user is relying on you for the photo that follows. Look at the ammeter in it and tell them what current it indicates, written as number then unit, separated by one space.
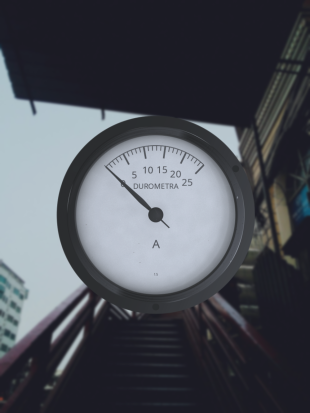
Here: 0 A
